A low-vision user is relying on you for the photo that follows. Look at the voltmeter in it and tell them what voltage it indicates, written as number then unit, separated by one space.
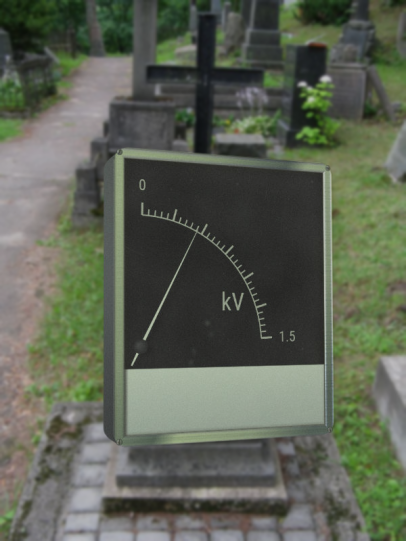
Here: 0.45 kV
